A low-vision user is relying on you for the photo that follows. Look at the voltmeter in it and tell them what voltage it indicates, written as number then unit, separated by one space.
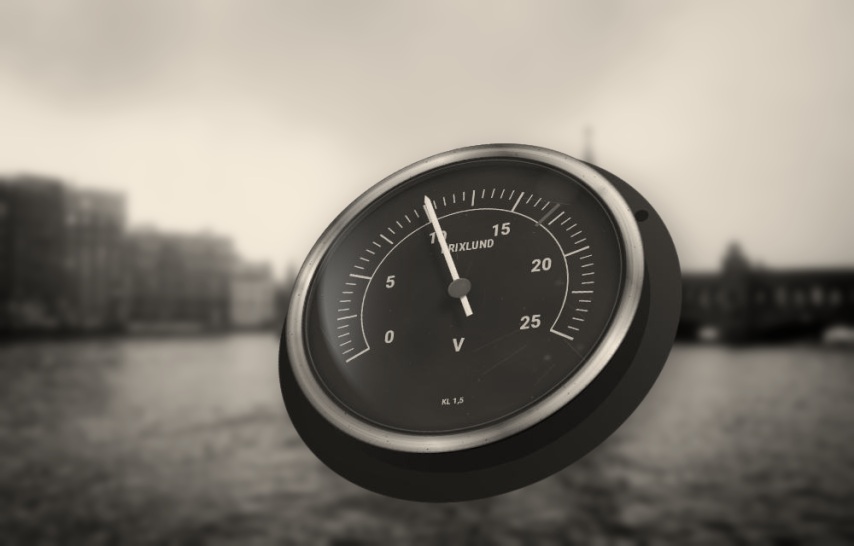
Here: 10.25 V
